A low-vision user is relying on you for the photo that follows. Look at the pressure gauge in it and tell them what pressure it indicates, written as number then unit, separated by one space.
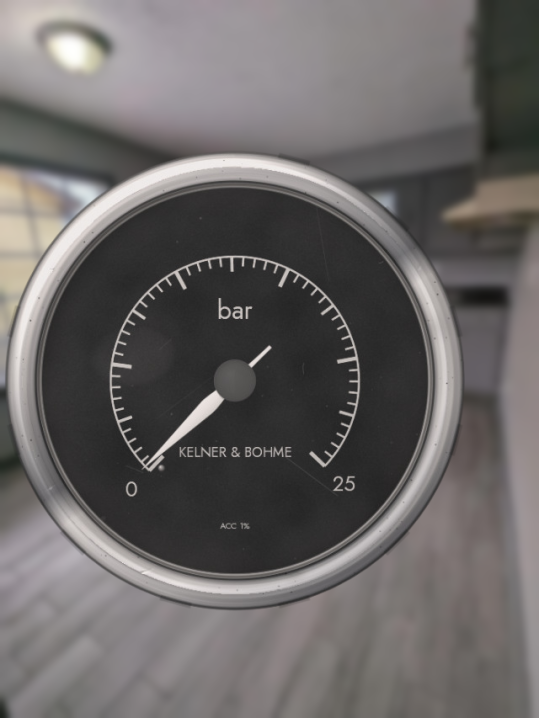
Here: 0.25 bar
